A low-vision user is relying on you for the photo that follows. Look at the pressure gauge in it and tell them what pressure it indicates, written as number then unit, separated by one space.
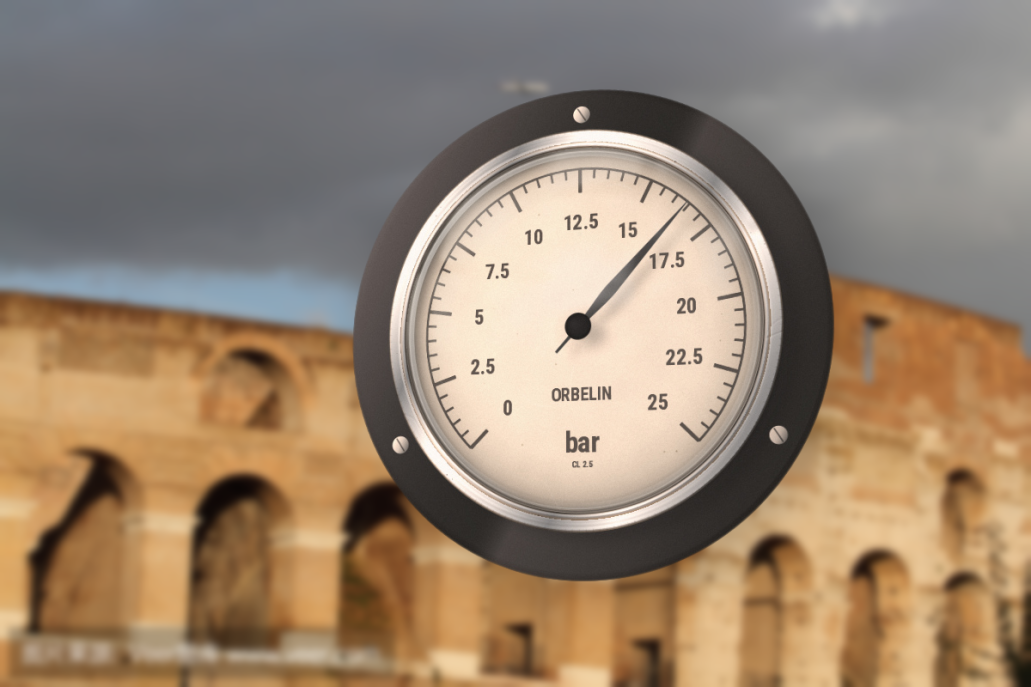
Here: 16.5 bar
